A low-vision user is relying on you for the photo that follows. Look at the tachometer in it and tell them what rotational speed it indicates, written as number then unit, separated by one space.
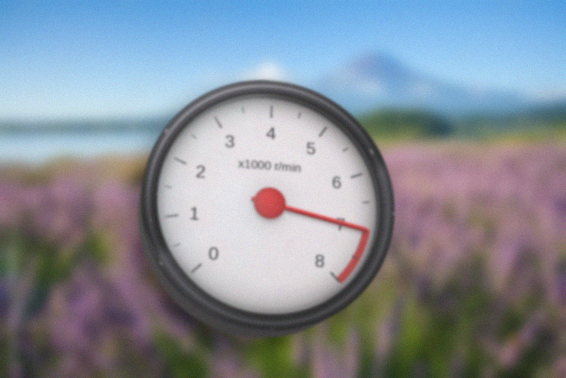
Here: 7000 rpm
